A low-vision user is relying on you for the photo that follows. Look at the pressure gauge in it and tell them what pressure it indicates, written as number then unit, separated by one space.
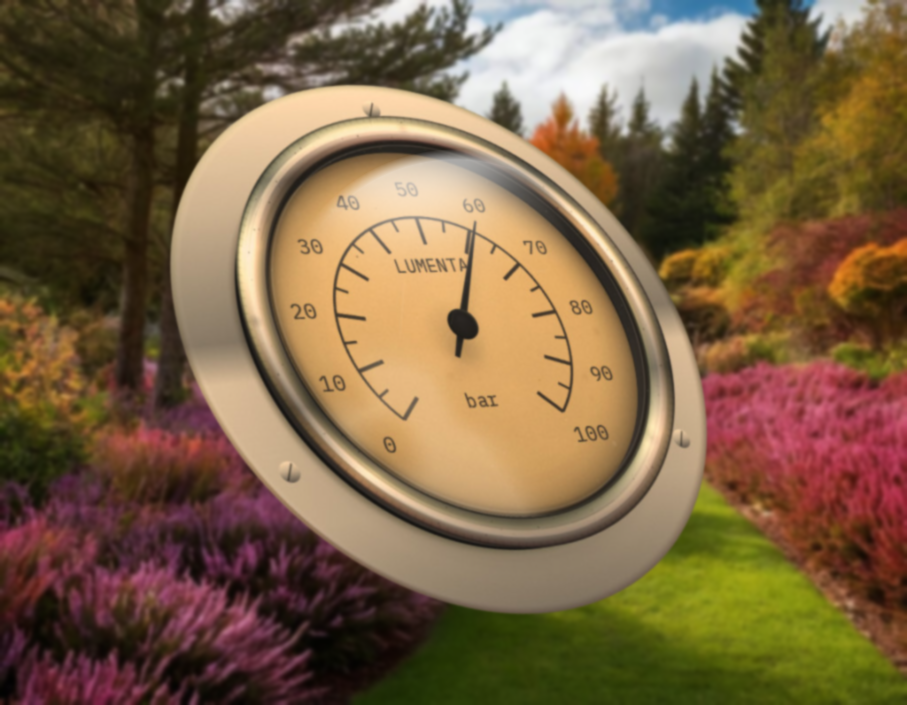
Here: 60 bar
